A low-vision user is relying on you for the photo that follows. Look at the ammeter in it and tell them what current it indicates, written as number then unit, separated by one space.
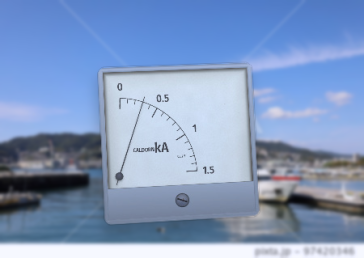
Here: 0.3 kA
